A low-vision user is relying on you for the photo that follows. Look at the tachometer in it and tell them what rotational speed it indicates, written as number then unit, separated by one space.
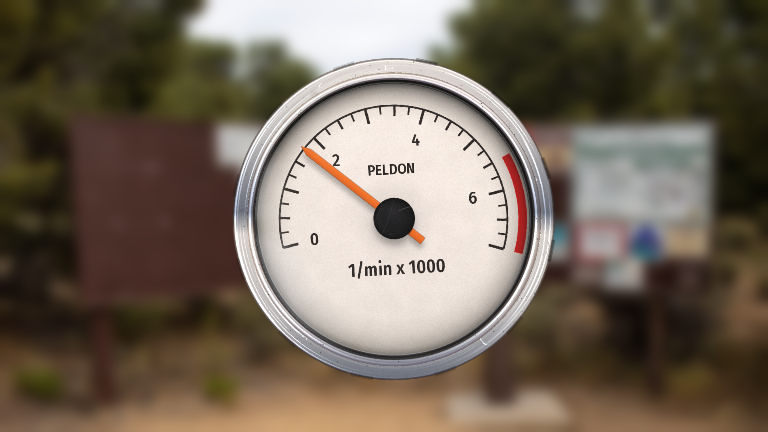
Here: 1750 rpm
